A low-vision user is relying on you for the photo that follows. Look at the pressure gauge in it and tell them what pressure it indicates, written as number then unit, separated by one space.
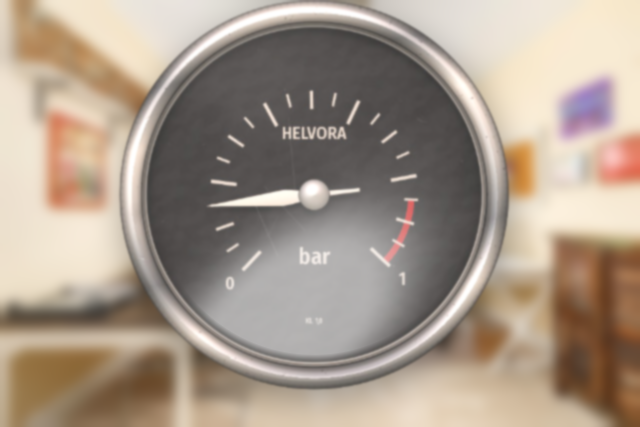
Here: 0.15 bar
